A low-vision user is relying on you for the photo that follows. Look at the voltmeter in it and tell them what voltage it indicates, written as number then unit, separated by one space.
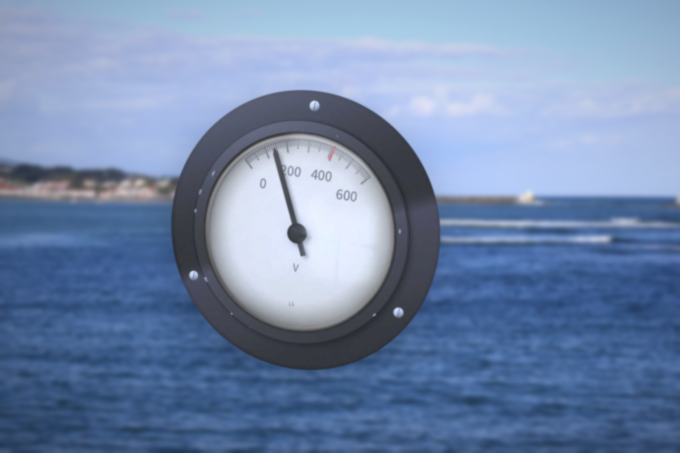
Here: 150 V
